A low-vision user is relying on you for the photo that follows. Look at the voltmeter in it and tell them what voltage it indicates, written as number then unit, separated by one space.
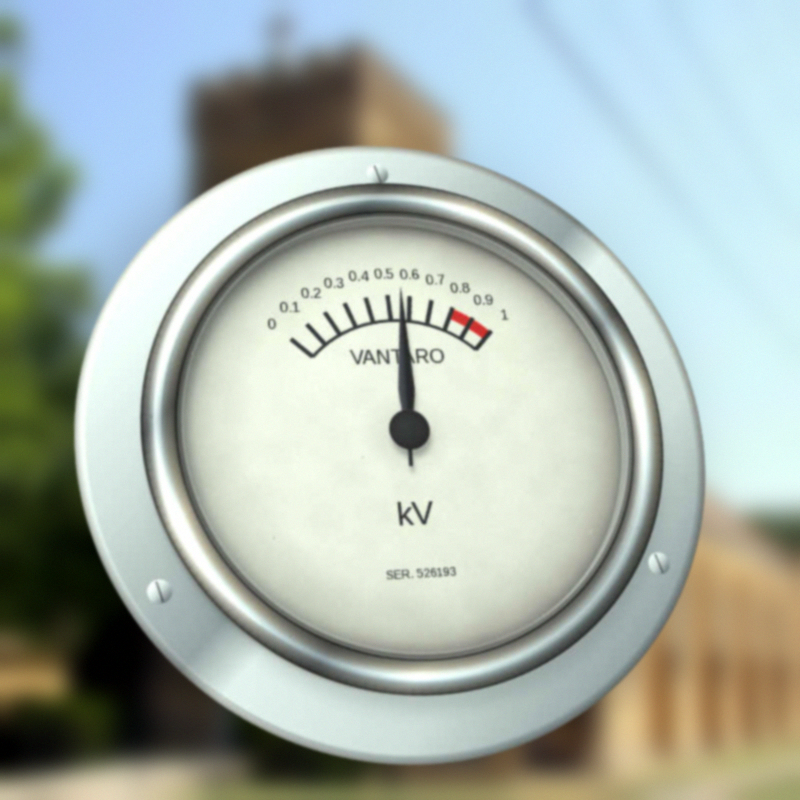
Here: 0.55 kV
